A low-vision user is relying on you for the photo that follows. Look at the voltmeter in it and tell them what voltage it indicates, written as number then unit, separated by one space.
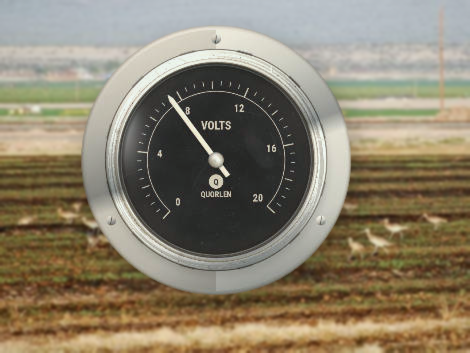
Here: 7.5 V
